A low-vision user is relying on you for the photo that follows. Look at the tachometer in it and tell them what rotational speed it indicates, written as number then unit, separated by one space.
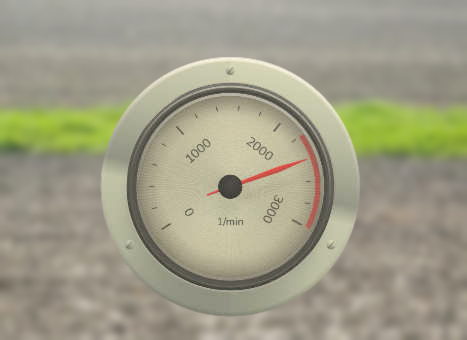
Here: 2400 rpm
